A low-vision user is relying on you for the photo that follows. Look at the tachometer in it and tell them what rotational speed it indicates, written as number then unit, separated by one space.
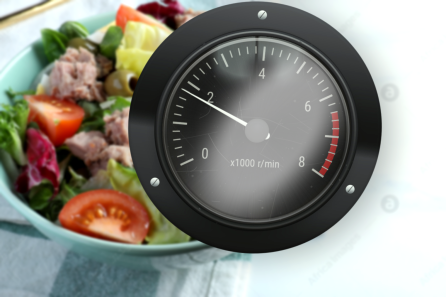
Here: 1800 rpm
